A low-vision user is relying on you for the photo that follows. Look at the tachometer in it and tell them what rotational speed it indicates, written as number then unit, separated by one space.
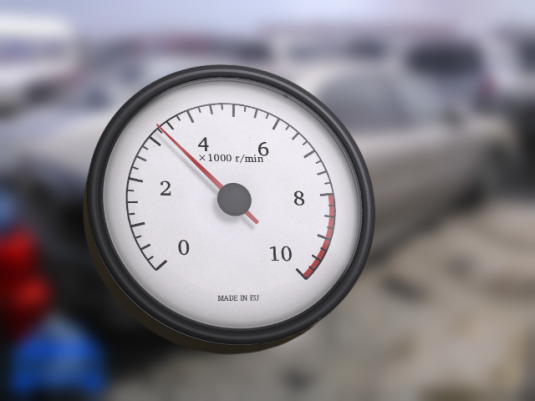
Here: 3250 rpm
